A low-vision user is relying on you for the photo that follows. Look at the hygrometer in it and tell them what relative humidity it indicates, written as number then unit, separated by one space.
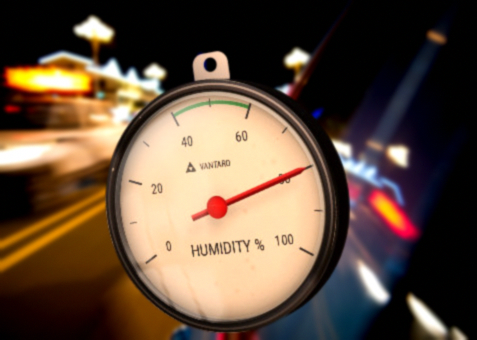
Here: 80 %
